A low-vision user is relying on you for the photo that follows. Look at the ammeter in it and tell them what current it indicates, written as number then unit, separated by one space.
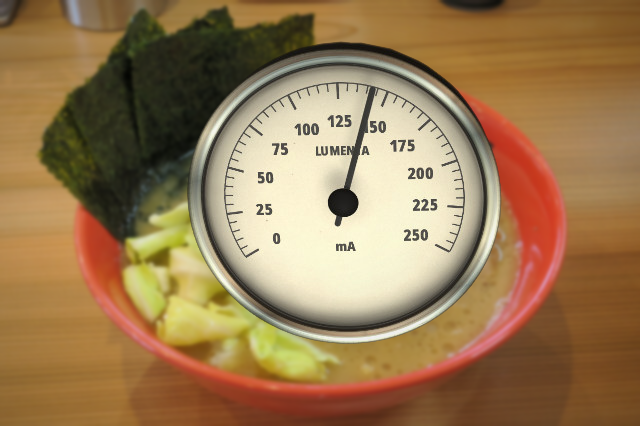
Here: 142.5 mA
